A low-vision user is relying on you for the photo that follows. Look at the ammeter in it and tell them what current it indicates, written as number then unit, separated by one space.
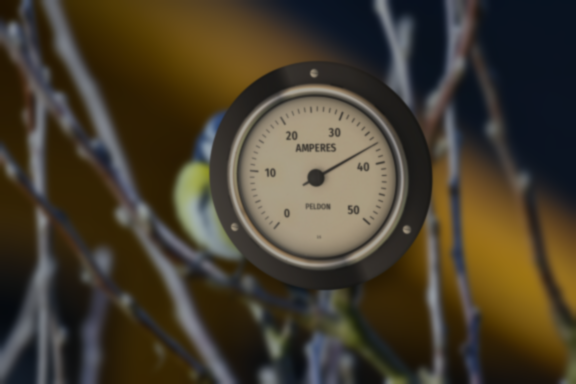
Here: 37 A
